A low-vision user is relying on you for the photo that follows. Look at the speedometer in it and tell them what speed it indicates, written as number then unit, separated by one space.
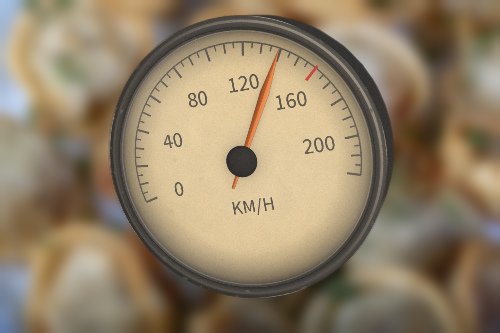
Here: 140 km/h
